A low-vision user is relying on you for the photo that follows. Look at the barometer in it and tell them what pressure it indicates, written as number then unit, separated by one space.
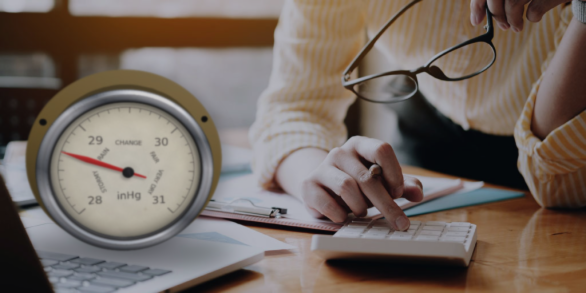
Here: 28.7 inHg
